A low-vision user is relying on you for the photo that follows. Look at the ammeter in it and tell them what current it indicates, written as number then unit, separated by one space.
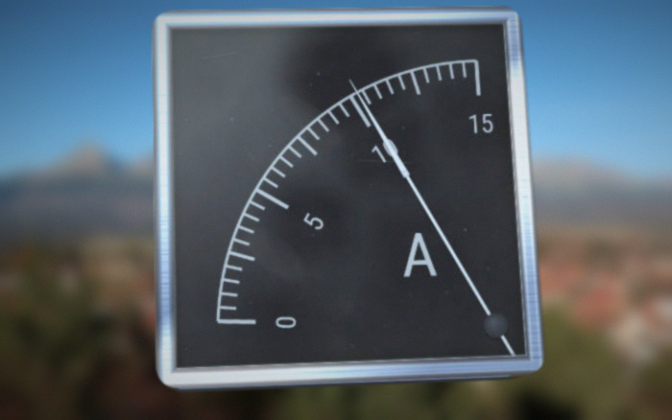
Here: 10.25 A
